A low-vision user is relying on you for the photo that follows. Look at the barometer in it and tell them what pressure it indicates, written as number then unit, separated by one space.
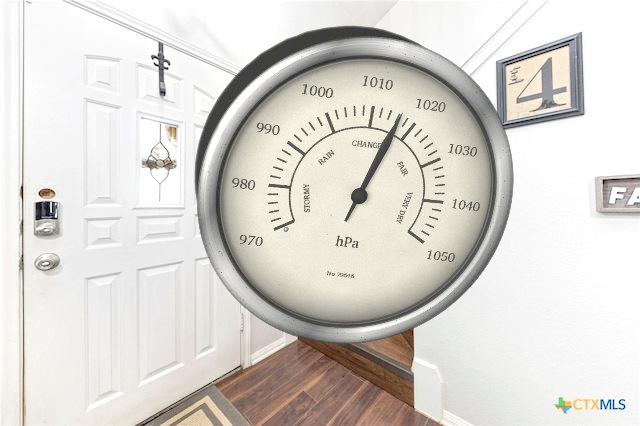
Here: 1016 hPa
